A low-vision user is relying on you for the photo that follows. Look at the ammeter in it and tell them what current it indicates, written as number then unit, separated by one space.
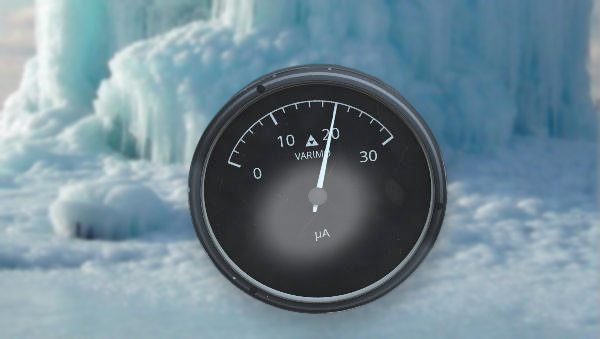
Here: 20 µA
